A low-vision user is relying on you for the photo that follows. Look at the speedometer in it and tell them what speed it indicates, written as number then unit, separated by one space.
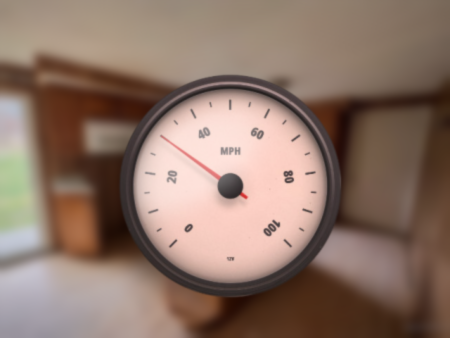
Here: 30 mph
